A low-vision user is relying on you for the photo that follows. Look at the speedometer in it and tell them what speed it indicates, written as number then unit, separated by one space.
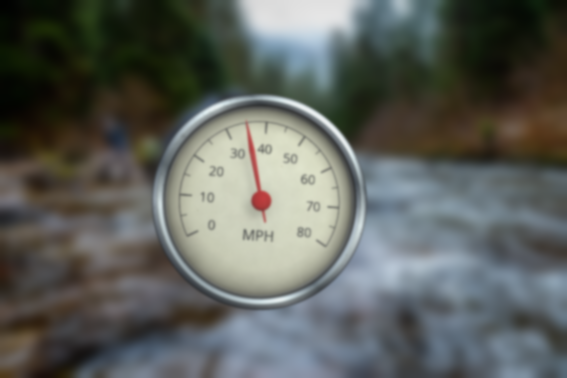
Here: 35 mph
